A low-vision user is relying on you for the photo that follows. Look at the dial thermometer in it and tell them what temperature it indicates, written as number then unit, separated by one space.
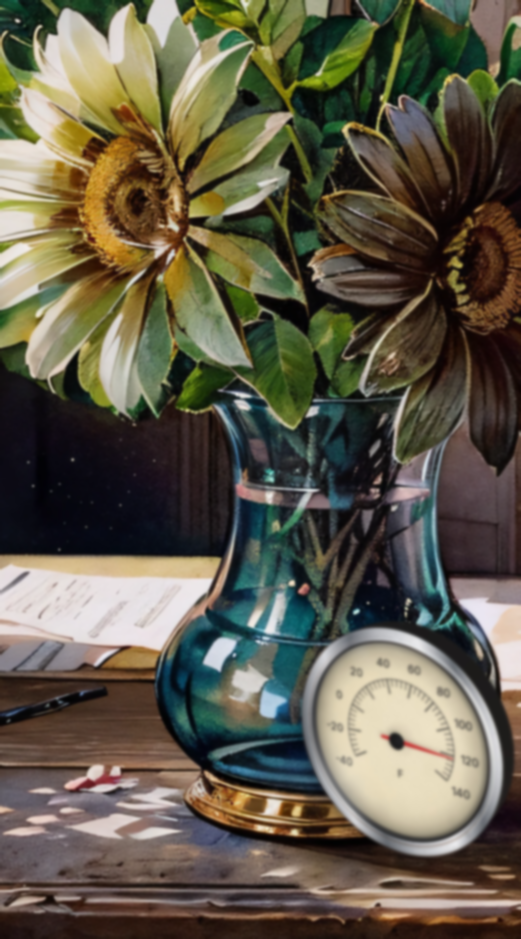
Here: 120 °F
